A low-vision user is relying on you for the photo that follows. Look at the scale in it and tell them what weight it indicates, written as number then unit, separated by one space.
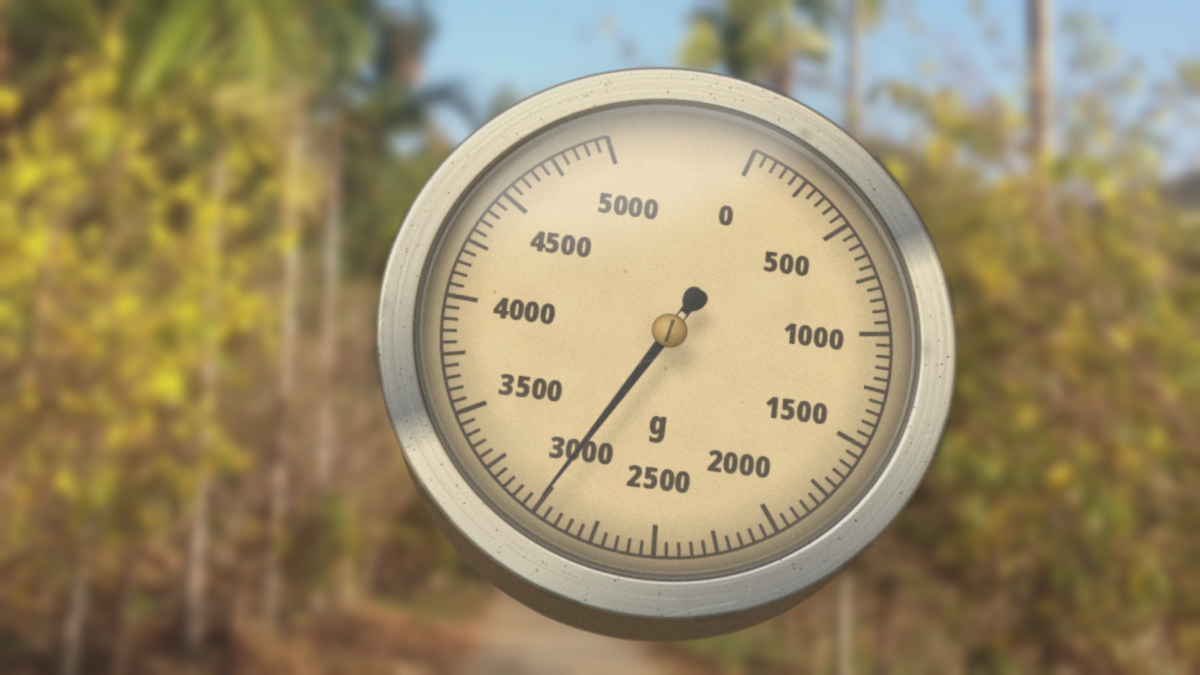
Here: 3000 g
